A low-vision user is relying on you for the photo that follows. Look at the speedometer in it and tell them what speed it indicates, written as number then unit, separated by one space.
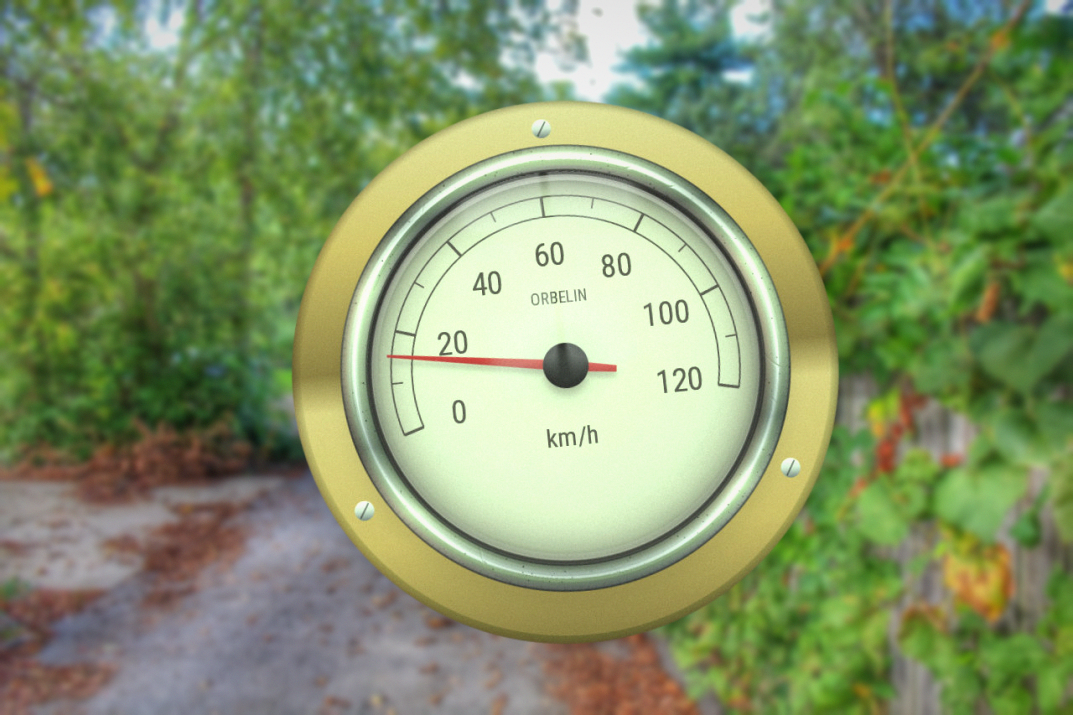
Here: 15 km/h
